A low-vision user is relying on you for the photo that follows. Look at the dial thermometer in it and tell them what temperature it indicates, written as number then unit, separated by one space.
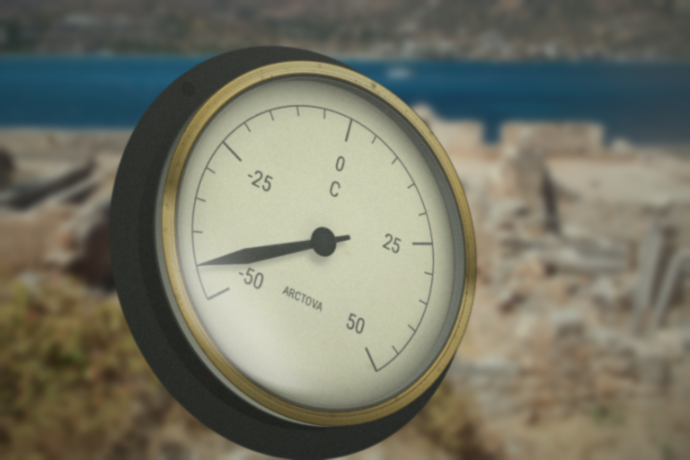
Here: -45 °C
